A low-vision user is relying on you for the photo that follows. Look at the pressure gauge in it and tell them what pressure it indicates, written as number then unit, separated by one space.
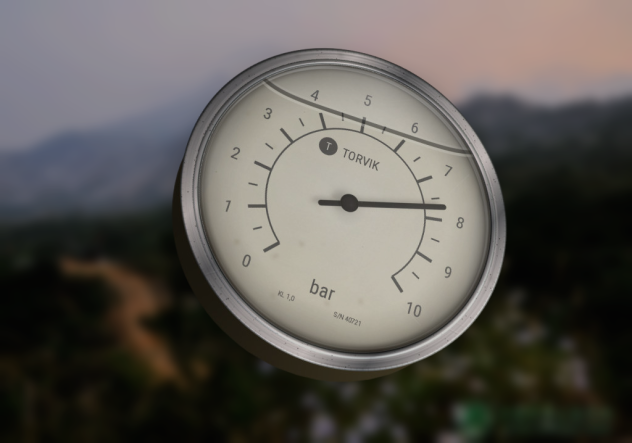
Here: 7.75 bar
